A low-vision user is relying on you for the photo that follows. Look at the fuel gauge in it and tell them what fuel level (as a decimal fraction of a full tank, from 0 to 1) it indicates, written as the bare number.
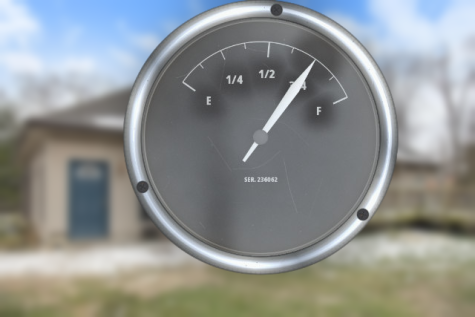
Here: 0.75
